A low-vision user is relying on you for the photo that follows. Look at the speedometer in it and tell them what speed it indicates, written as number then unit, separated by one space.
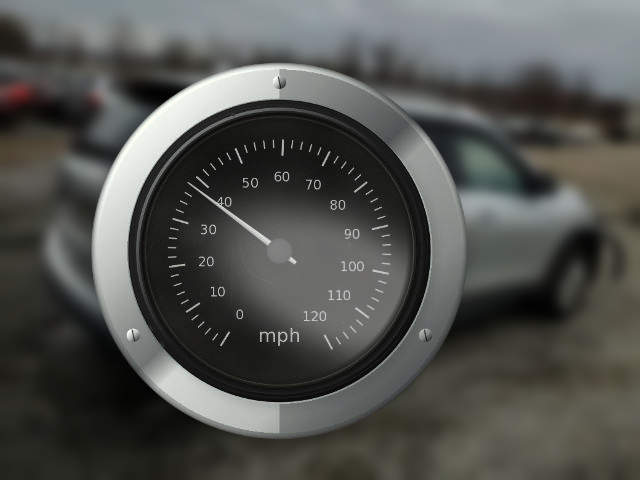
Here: 38 mph
